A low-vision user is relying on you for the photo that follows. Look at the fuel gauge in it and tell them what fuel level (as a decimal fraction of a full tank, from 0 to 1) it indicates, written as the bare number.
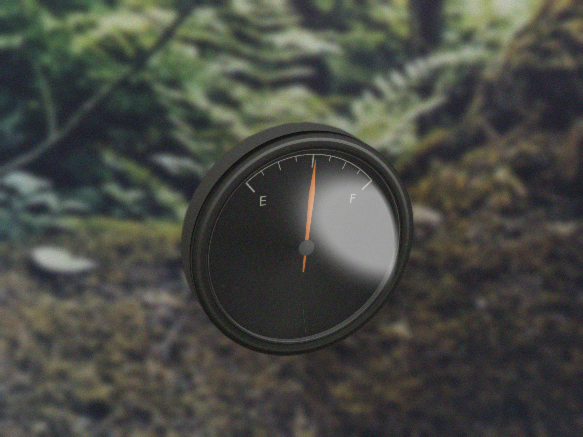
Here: 0.5
